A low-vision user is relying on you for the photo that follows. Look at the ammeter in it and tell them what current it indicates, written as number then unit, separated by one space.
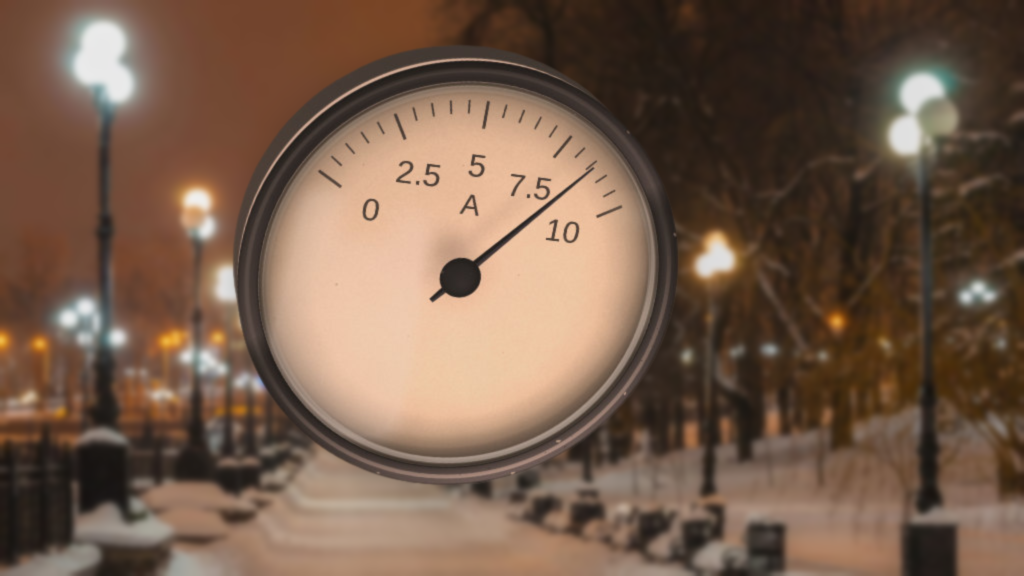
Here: 8.5 A
